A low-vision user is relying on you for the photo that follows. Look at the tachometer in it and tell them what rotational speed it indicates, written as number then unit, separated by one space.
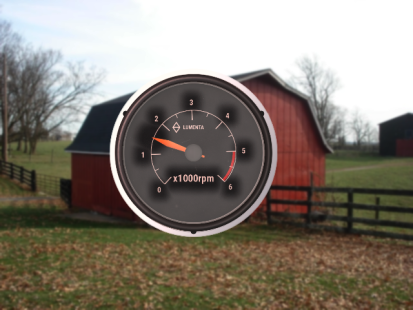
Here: 1500 rpm
